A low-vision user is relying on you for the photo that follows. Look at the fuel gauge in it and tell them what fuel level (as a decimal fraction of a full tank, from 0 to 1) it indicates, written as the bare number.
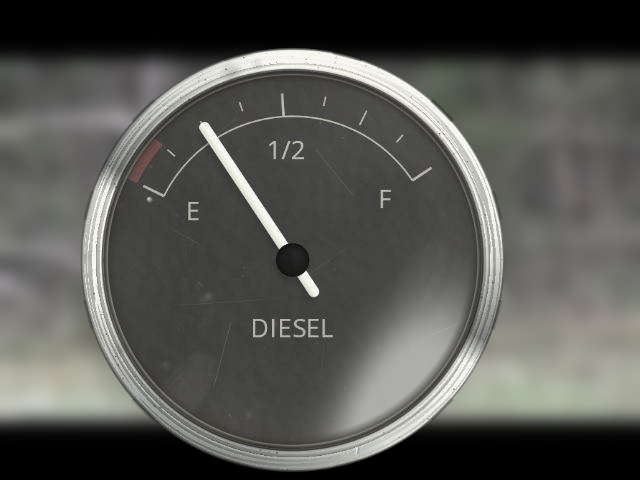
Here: 0.25
